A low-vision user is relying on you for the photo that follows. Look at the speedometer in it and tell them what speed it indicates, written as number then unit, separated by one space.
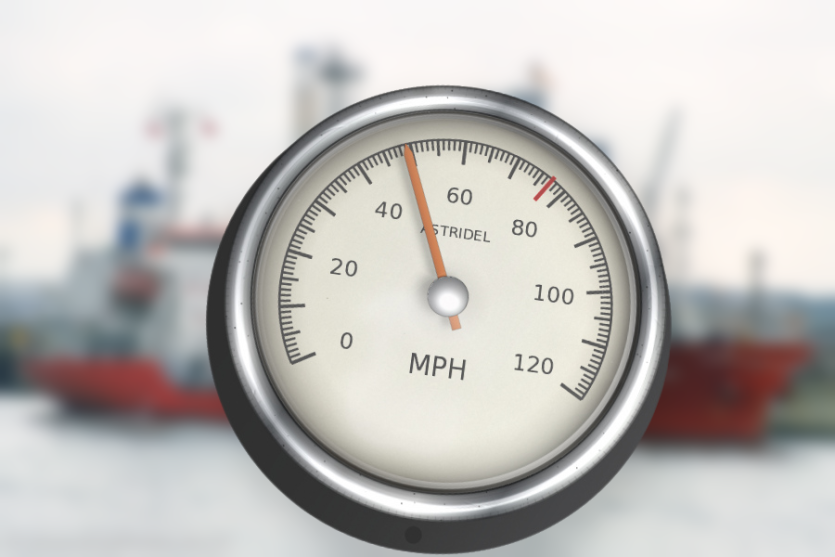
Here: 49 mph
